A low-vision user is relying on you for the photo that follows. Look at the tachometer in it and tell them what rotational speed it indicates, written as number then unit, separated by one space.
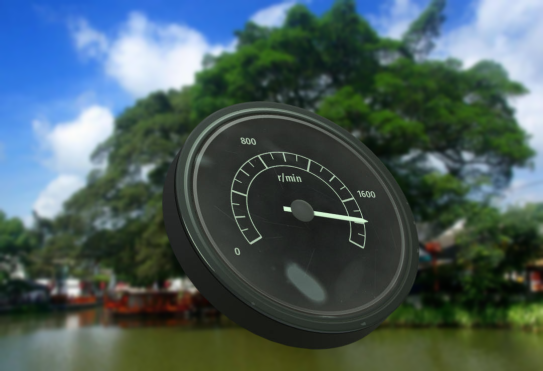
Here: 1800 rpm
